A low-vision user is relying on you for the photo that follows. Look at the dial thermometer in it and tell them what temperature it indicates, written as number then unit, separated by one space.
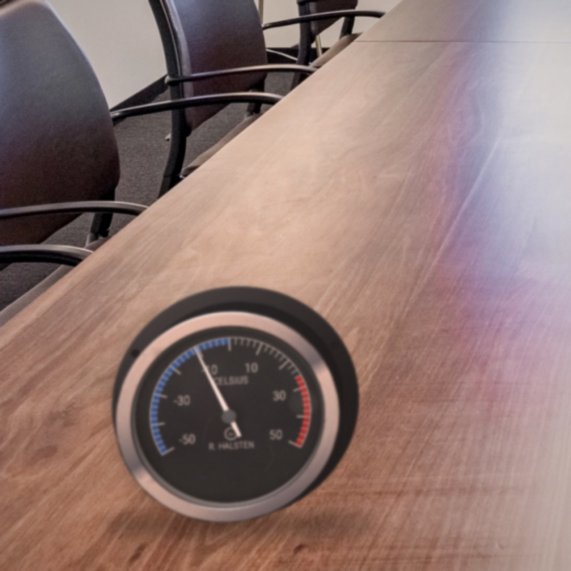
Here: -10 °C
